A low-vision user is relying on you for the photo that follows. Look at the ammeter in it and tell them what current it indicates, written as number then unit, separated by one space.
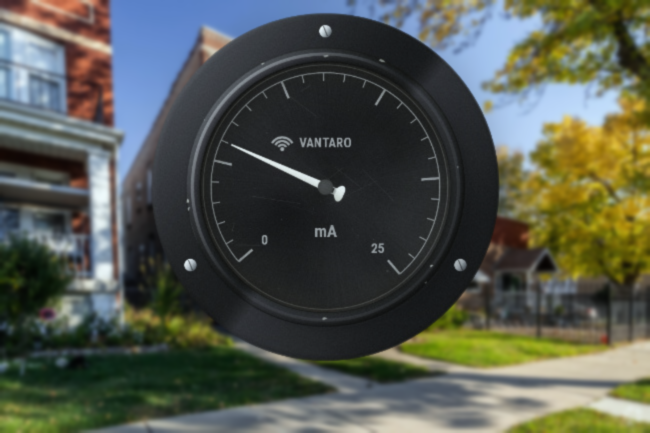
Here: 6 mA
